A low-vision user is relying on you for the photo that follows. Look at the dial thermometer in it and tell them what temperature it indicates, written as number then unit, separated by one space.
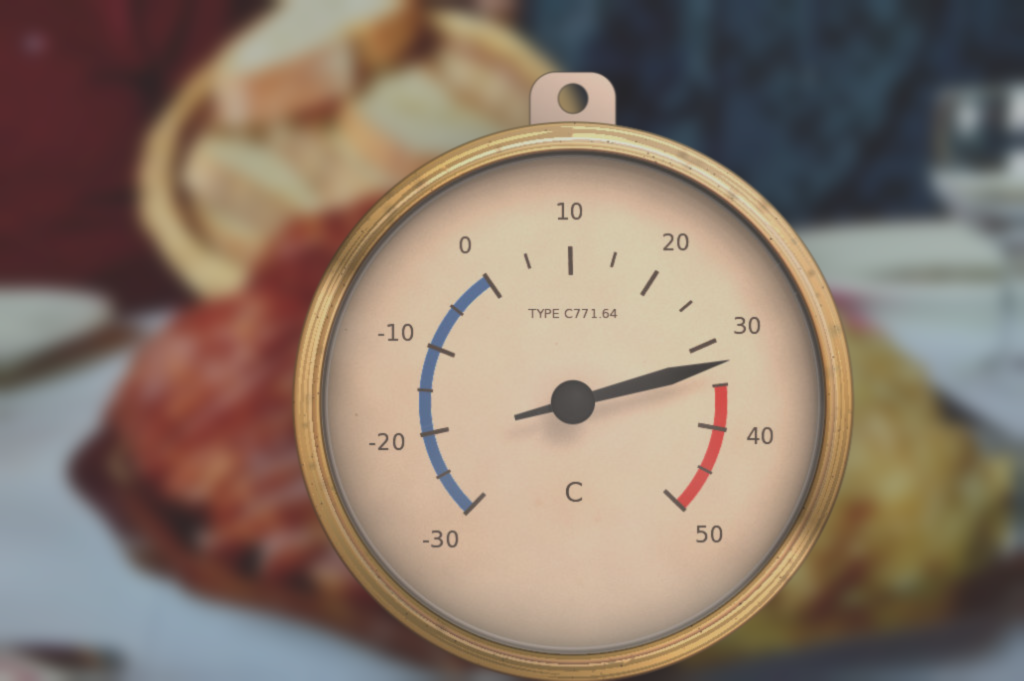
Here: 32.5 °C
